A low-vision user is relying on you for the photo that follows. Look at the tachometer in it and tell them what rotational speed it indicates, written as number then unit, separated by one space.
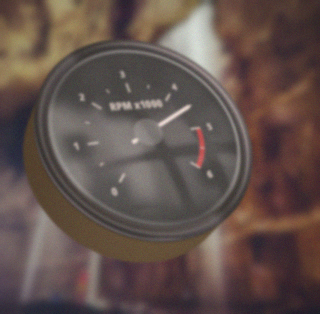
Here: 4500 rpm
